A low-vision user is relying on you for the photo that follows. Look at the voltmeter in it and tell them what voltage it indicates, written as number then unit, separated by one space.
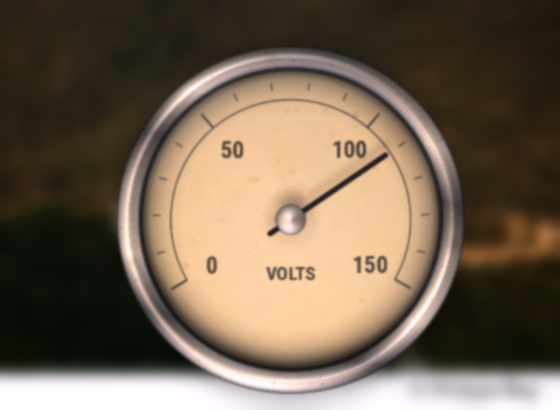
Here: 110 V
